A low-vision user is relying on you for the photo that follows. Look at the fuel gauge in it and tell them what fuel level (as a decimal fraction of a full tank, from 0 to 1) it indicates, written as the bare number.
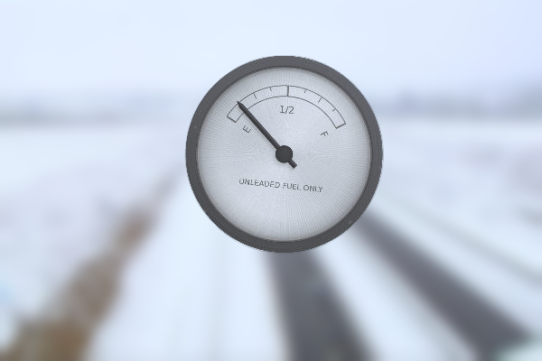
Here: 0.125
